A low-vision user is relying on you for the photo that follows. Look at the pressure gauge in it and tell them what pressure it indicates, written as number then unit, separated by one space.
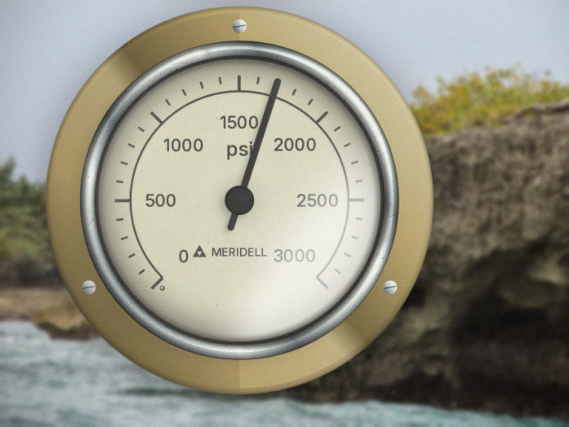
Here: 1700 psi
